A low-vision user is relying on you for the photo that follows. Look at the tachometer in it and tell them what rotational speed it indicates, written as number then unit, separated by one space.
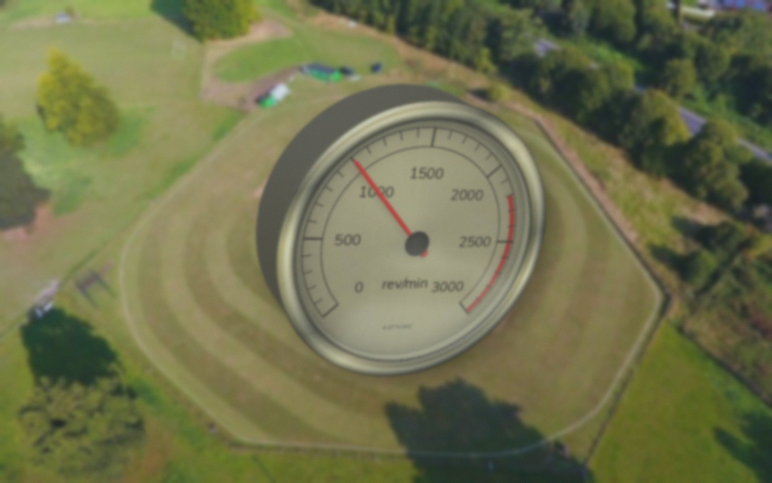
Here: 1000 rpm
